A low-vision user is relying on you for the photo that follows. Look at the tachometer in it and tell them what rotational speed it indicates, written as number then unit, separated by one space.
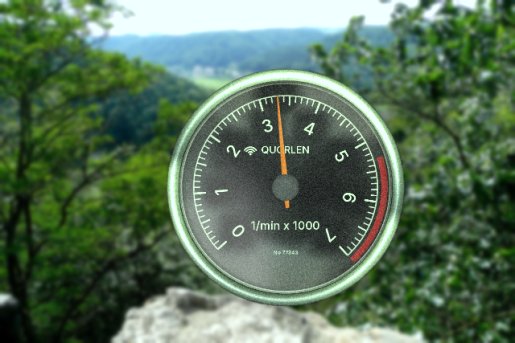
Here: 3300 rpm
